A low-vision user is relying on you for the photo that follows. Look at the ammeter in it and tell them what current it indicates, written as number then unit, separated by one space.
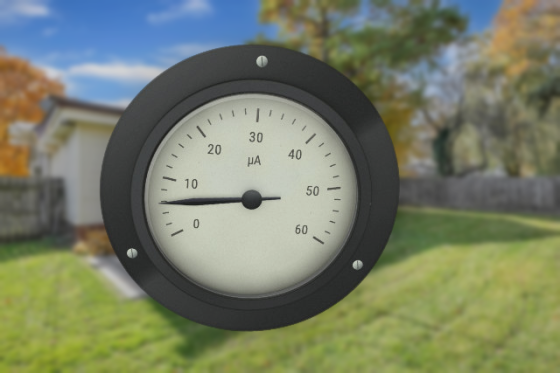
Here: 6 µA
